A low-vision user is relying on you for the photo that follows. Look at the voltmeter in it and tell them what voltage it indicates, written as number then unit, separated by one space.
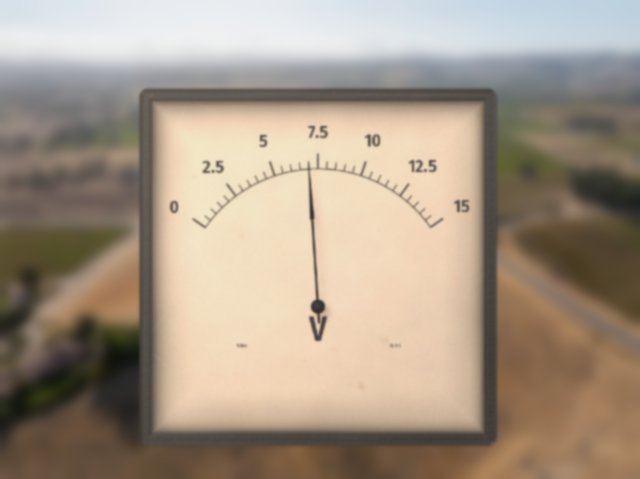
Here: 7 V
